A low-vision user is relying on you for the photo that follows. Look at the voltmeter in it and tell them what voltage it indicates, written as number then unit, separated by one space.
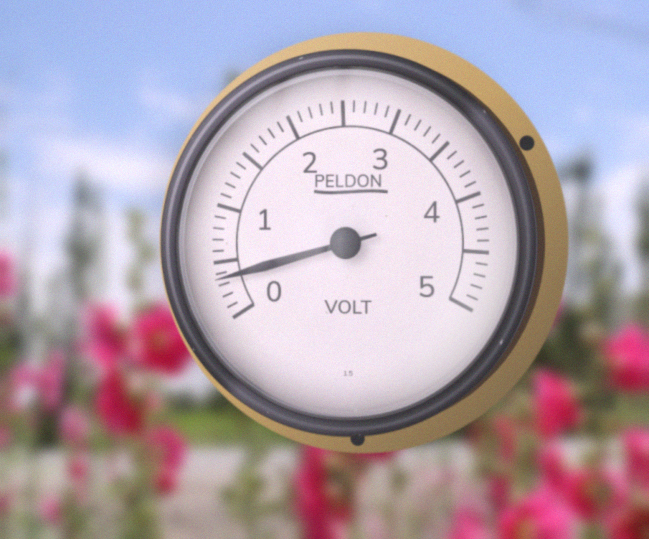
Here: 0.35 V
